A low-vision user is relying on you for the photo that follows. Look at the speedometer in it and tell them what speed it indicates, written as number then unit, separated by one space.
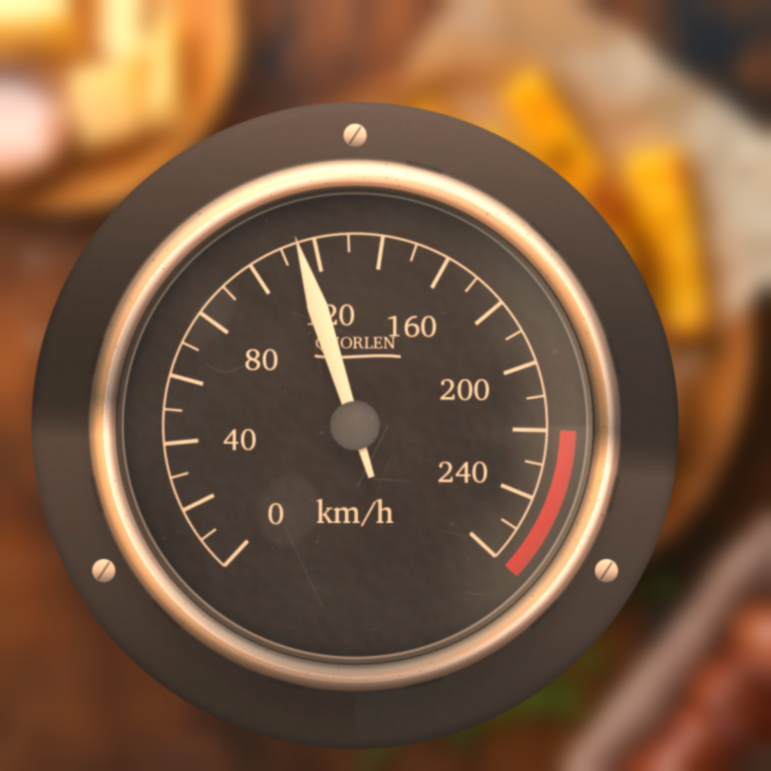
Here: 115 km/h
